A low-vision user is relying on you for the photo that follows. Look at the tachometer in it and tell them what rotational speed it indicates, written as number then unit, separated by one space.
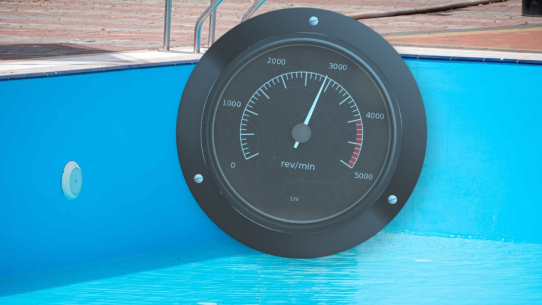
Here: 2900 rpm
